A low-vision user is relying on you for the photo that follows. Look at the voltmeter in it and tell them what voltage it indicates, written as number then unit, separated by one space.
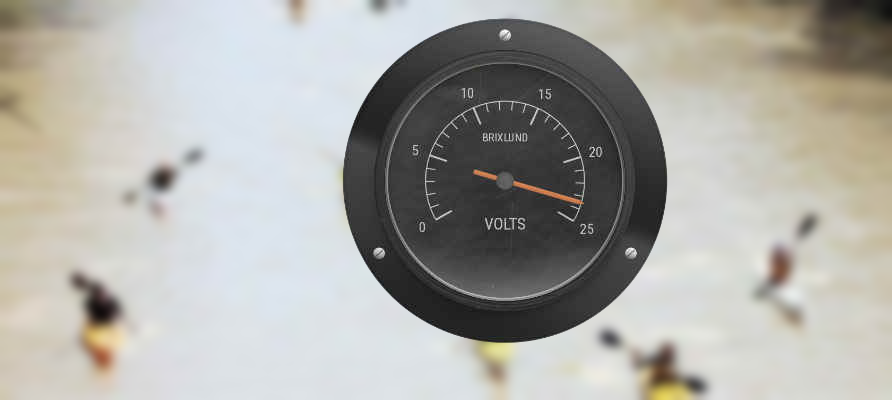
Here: 23.5 V
